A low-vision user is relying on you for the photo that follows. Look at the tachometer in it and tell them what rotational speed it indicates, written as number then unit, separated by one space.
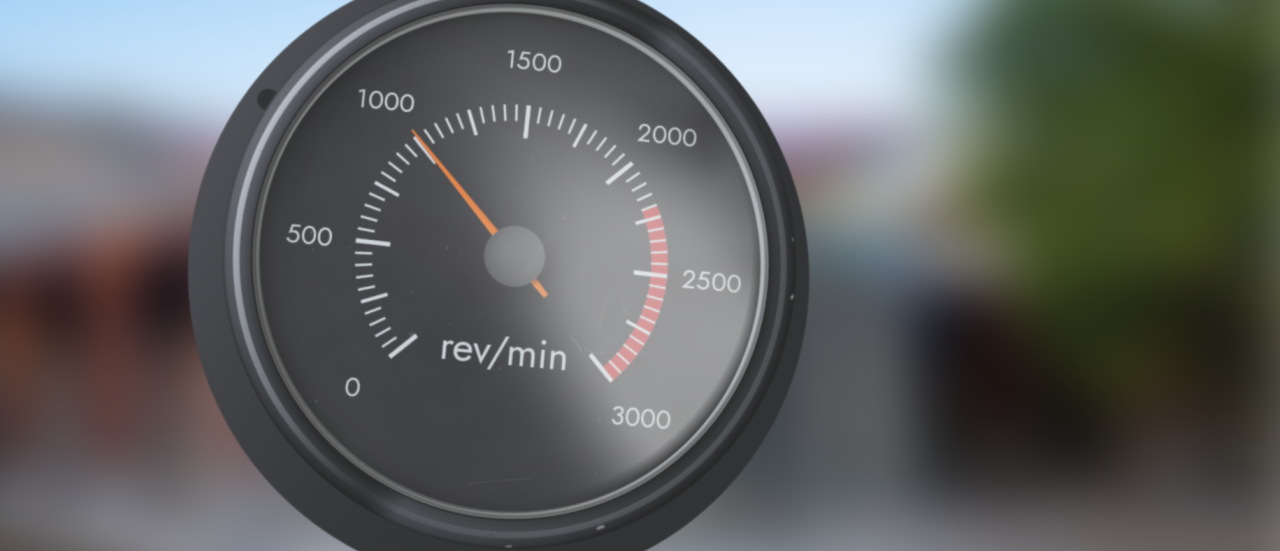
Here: 1000 rpm
